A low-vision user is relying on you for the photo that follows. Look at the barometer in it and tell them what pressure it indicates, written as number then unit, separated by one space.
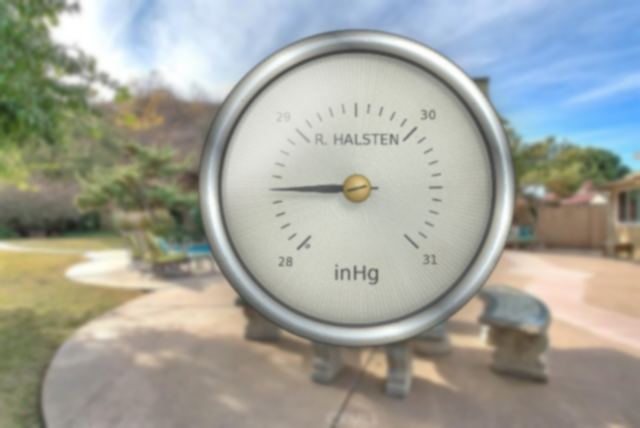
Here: 28.5 inHg
